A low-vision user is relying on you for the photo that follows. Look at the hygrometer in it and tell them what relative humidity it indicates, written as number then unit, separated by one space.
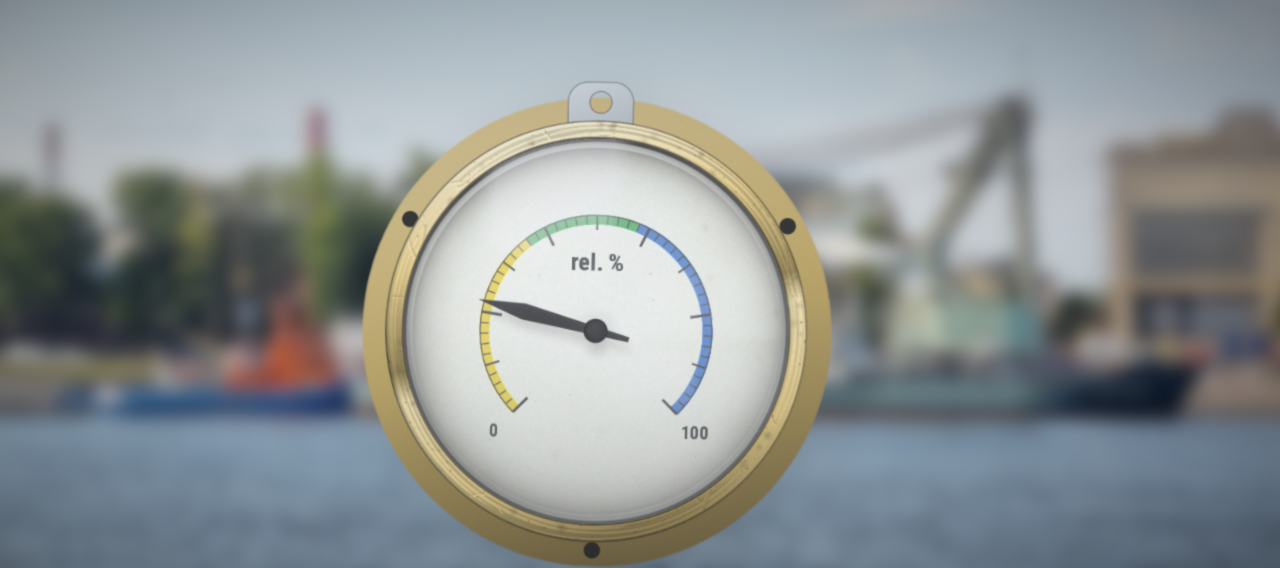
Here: 22 %
